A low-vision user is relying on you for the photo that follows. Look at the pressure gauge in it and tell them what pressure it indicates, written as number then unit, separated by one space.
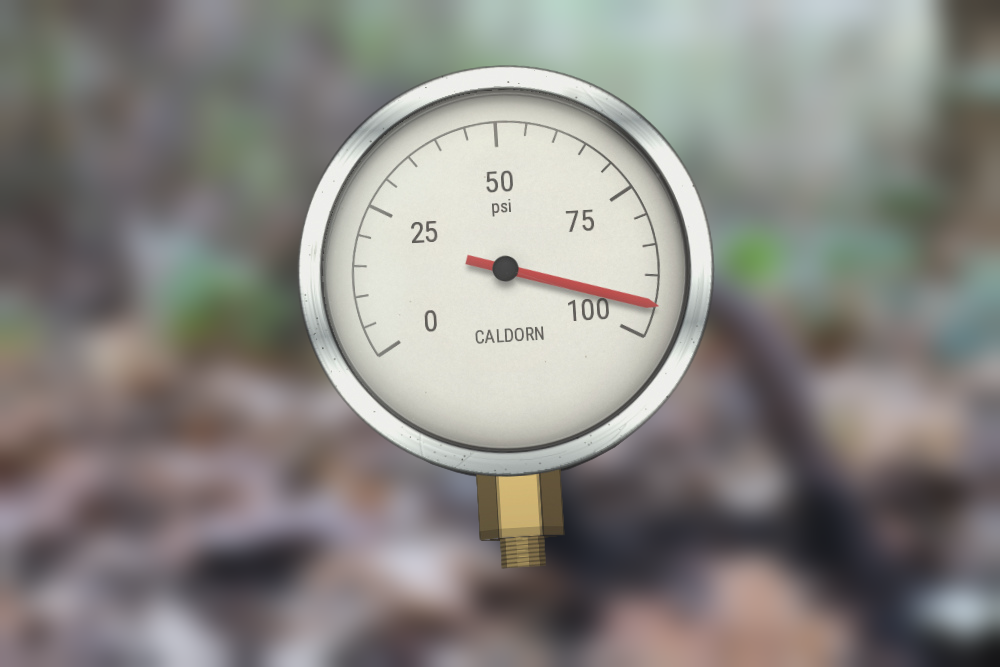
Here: 95 psi
